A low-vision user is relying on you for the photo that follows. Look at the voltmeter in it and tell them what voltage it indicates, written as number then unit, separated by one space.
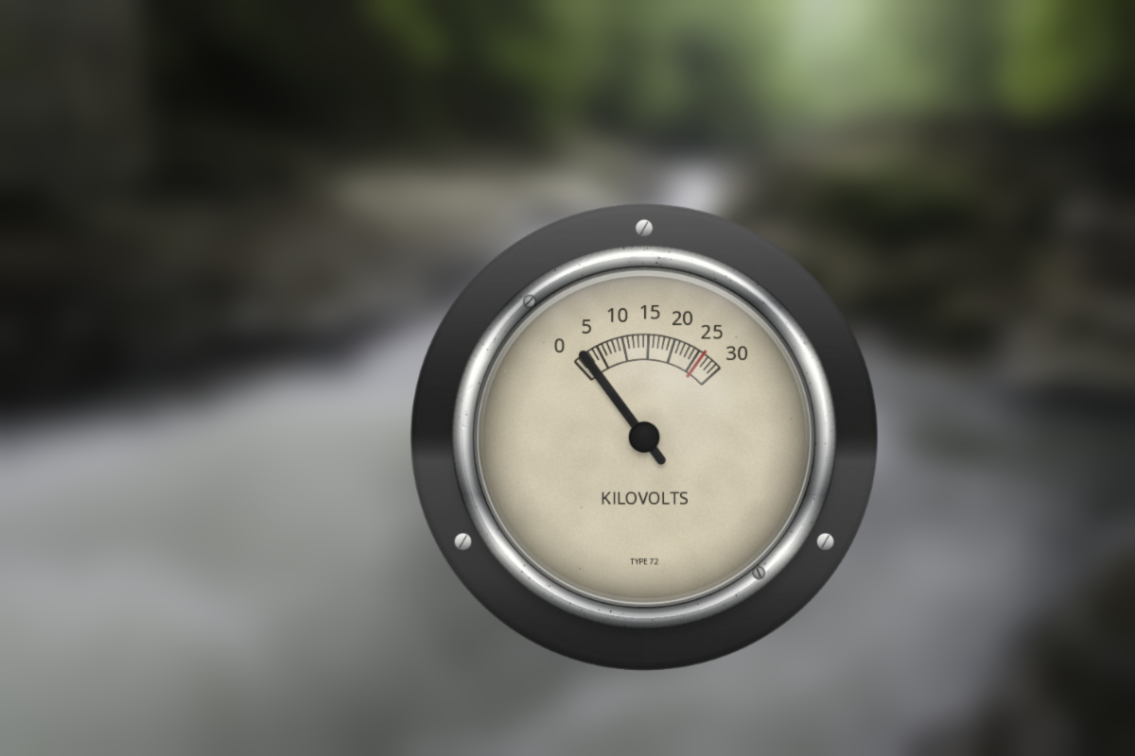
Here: 2 kV
